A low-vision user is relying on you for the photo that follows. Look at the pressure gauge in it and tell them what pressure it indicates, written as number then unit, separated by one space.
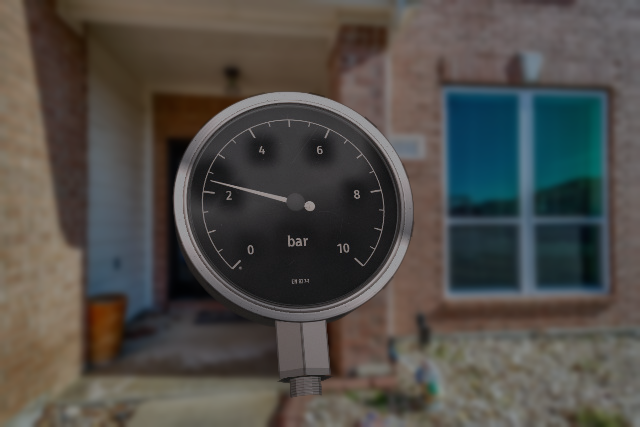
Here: 2.25 bar
